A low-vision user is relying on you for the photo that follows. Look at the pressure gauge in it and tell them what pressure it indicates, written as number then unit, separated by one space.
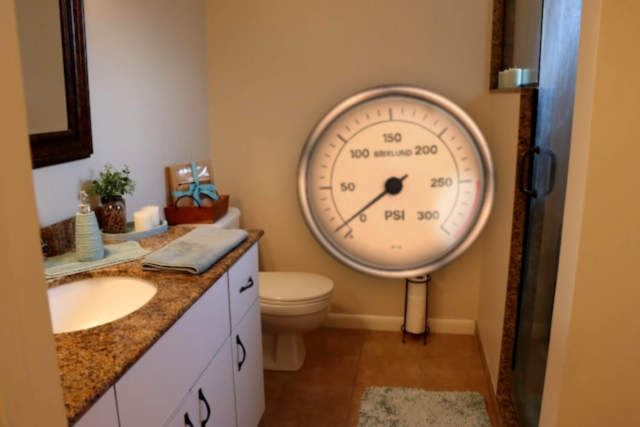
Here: 10 psi
